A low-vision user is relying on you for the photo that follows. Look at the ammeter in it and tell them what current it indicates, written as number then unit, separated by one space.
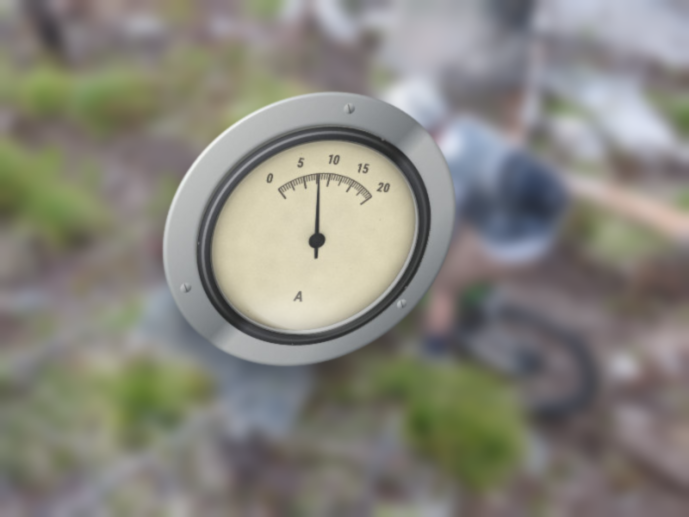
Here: 7.5 A
